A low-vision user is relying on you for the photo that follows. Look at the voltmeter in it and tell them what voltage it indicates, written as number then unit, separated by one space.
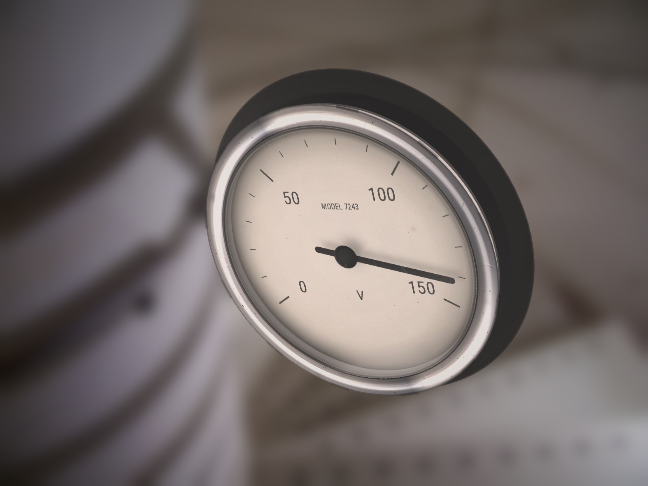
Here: 140 V
